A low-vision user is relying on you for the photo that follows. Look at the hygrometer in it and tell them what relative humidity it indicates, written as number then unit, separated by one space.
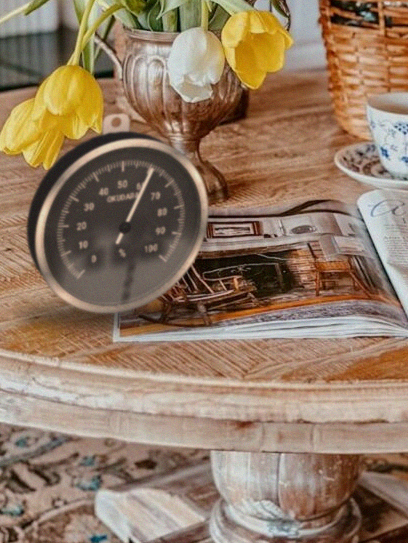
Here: 60 %
